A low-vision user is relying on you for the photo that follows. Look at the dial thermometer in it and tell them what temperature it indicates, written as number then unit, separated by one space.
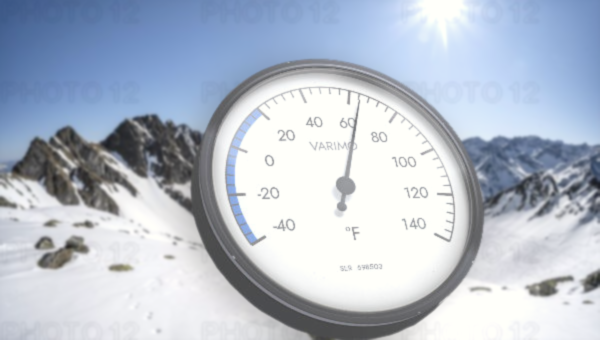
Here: 64 °F
